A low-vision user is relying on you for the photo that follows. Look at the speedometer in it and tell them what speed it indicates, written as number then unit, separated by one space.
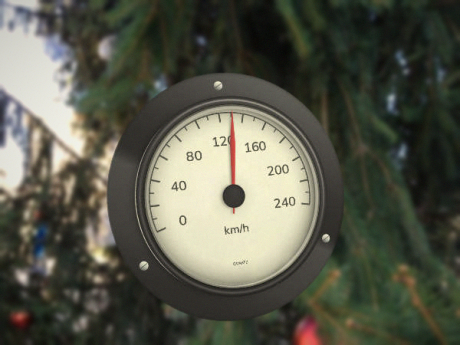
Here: 130 km/h
